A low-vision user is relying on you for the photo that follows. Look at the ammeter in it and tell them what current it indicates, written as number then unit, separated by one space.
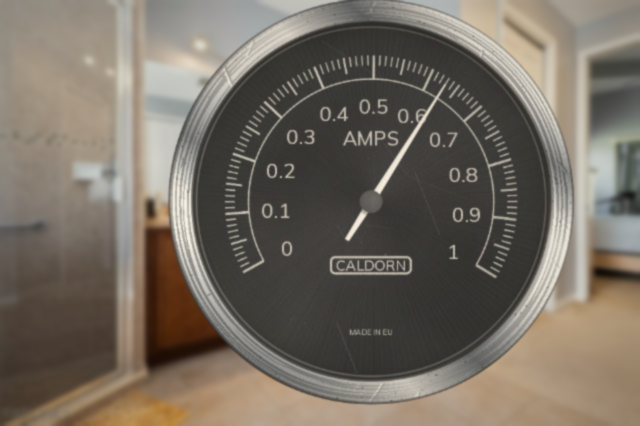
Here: 0.63 A
